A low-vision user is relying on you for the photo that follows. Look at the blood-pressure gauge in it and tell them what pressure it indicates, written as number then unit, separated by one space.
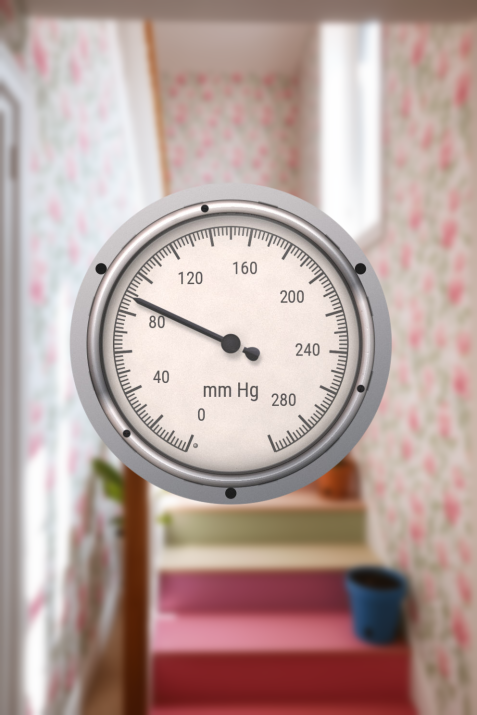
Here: 88 mmHg
